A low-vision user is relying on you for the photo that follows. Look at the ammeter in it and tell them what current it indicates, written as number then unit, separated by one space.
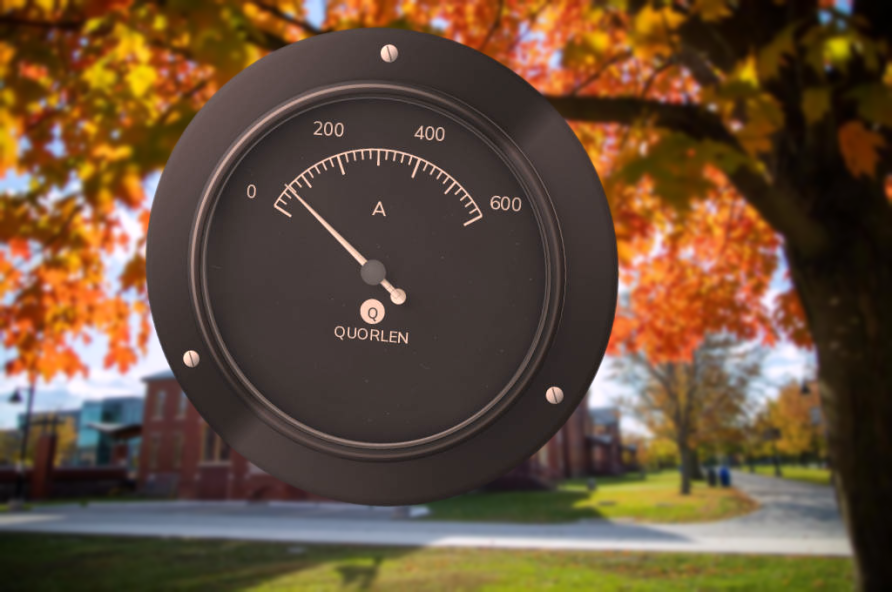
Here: 60 A
